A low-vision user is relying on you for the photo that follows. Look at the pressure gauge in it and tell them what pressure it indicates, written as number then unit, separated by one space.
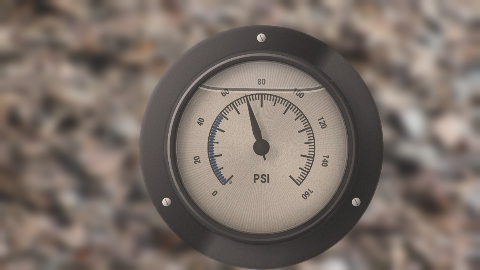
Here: 70 psi
